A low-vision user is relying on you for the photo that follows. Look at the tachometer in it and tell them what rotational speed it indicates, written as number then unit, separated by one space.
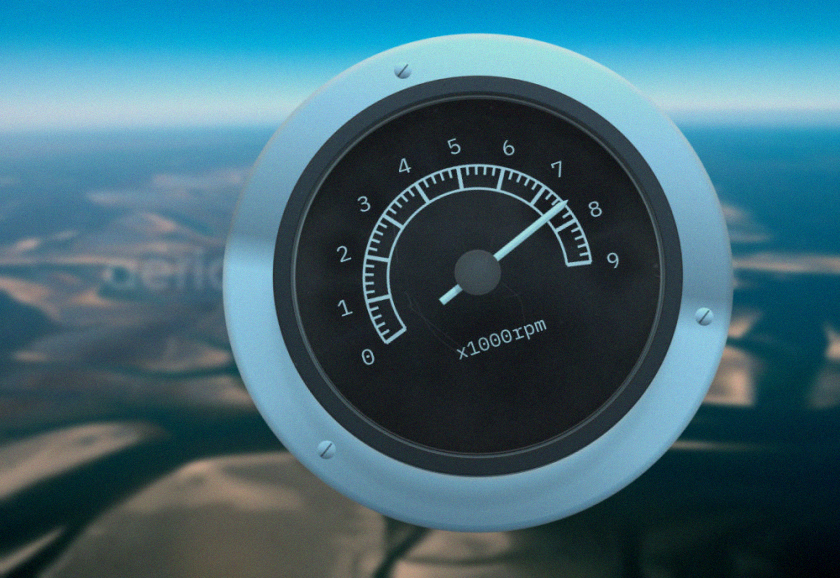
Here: 7600 rpm
